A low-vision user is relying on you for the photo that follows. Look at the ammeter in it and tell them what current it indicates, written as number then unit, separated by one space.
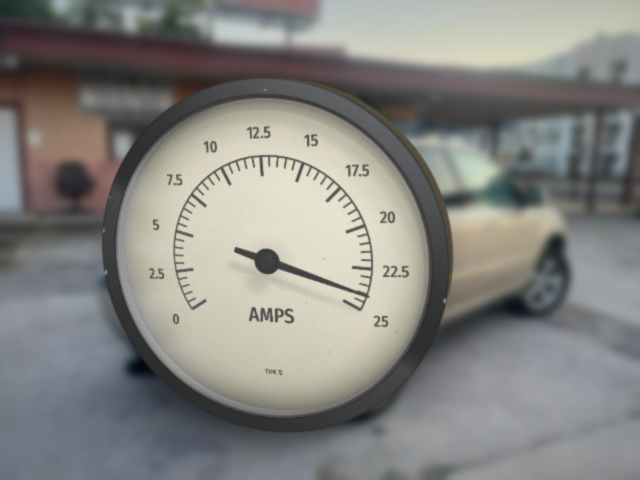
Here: 24 A
